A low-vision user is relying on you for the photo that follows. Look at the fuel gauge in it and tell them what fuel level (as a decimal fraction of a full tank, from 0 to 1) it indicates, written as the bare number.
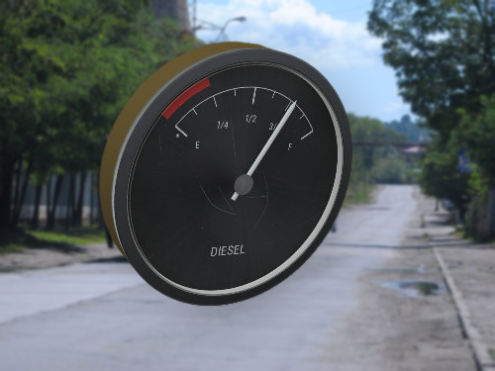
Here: 0.75
